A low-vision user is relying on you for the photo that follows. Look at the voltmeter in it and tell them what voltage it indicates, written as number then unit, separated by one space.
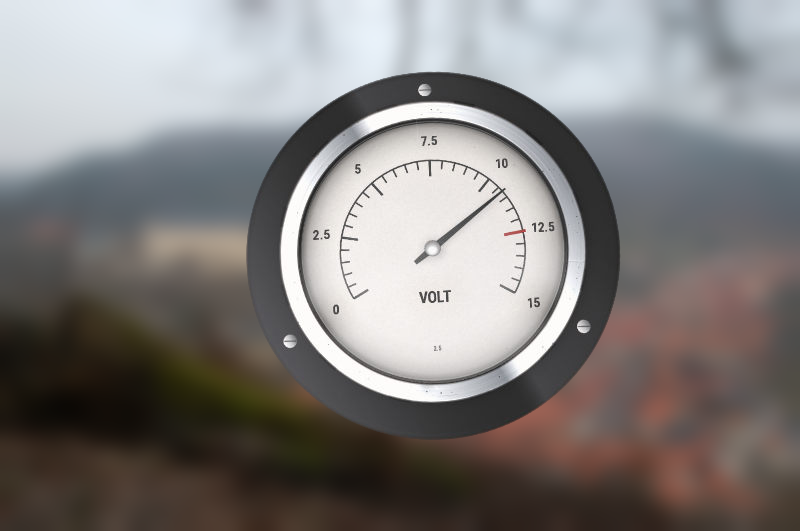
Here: 10.75 V
